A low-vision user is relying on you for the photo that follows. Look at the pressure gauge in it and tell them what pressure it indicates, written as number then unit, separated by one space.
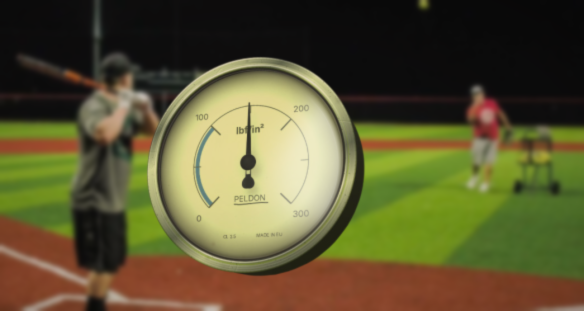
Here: 150 psi
